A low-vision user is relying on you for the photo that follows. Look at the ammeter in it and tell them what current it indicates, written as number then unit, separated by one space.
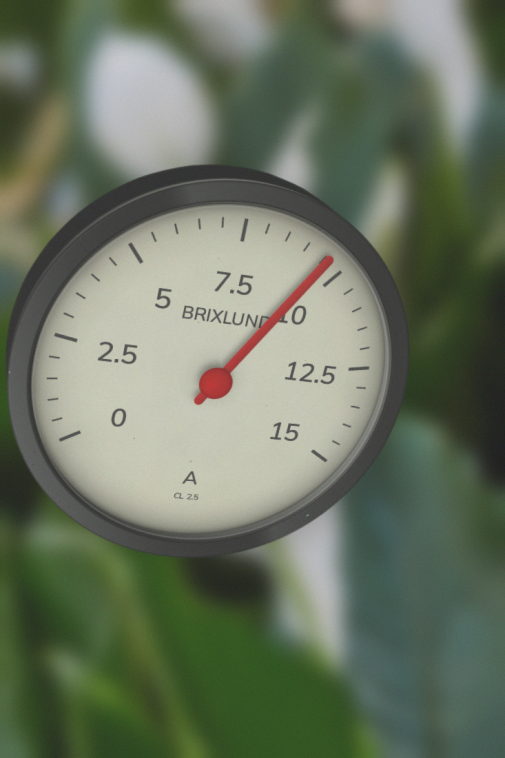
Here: 9.5 A
